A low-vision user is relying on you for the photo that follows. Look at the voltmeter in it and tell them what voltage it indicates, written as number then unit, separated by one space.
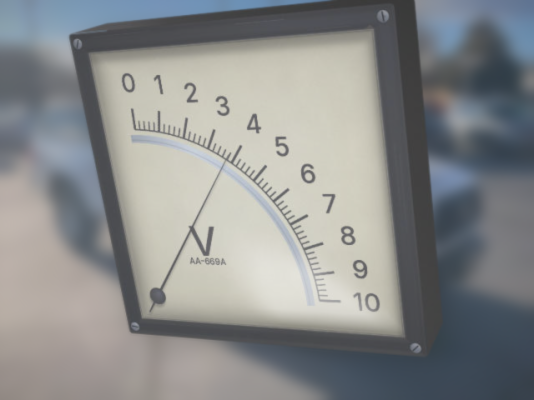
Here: 3.8 V
